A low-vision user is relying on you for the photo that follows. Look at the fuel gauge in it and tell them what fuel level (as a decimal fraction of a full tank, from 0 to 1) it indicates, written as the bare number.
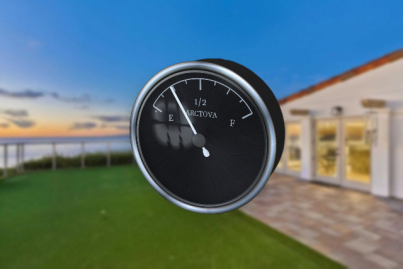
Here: 0.25
